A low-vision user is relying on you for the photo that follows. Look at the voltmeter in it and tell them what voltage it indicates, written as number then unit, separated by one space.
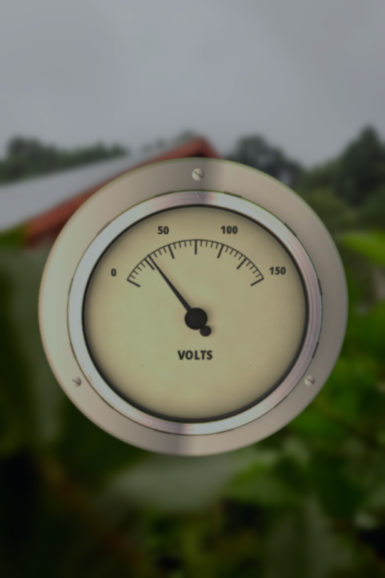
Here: 30 V
